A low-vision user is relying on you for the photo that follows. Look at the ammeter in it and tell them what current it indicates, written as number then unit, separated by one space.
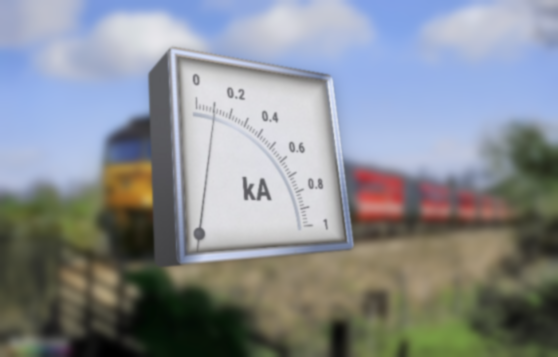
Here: 0.1 kA
